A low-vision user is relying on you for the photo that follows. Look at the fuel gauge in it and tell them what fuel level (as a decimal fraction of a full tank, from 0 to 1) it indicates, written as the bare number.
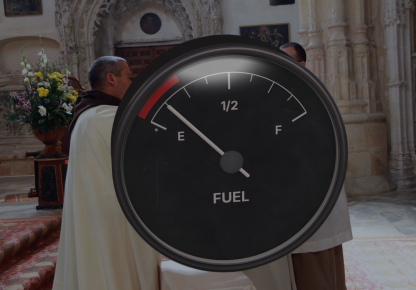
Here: 0.125
